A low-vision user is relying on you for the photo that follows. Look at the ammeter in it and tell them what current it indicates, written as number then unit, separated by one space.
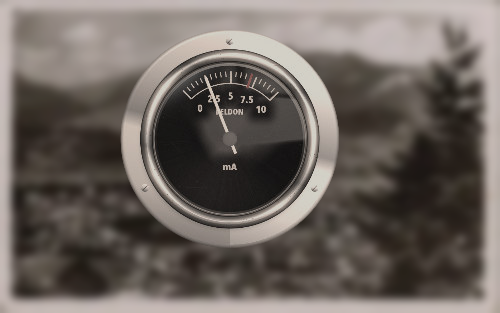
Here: 2.5 mA
